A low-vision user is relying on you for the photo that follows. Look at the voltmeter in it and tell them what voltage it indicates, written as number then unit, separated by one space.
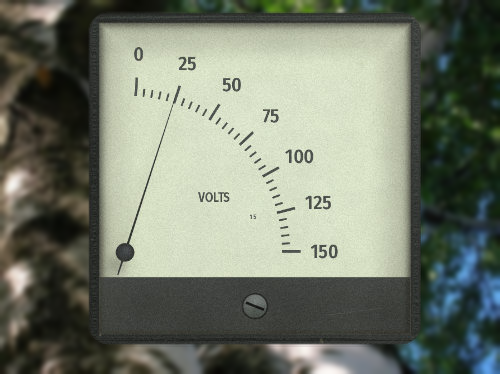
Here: 25 V
